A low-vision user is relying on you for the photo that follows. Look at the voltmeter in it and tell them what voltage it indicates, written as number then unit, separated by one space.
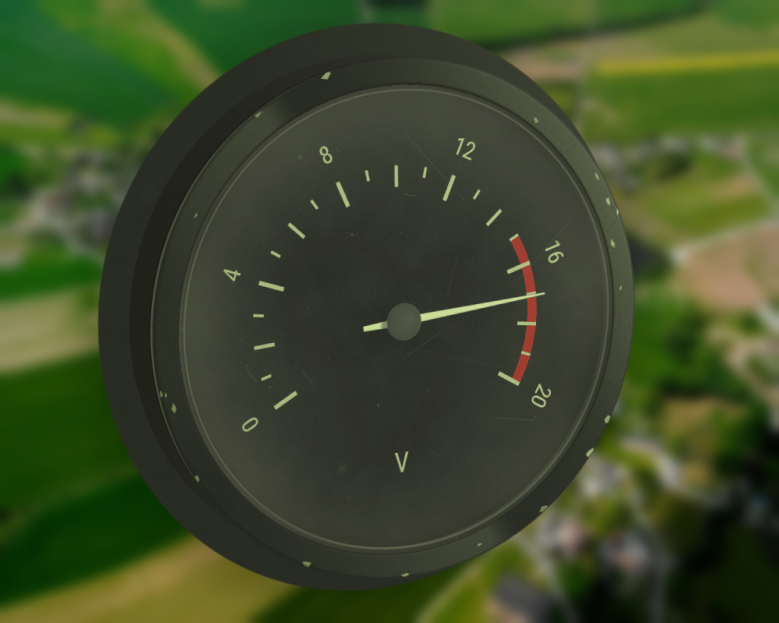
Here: 17 V
